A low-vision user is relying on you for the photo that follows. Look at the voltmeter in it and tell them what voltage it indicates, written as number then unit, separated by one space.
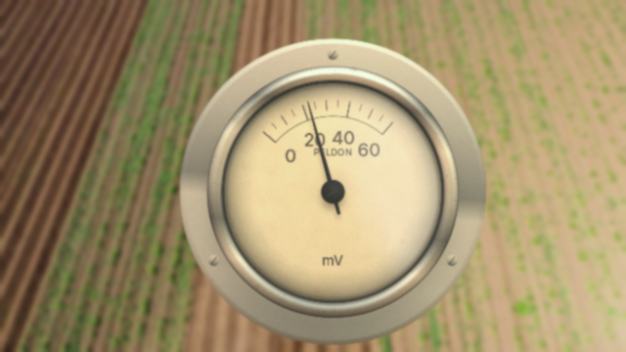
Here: 22.5 mV
